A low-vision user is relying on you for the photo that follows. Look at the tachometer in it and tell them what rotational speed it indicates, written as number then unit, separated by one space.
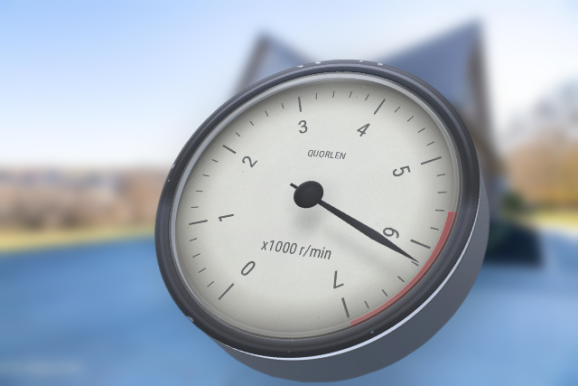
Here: 6200 rpm
